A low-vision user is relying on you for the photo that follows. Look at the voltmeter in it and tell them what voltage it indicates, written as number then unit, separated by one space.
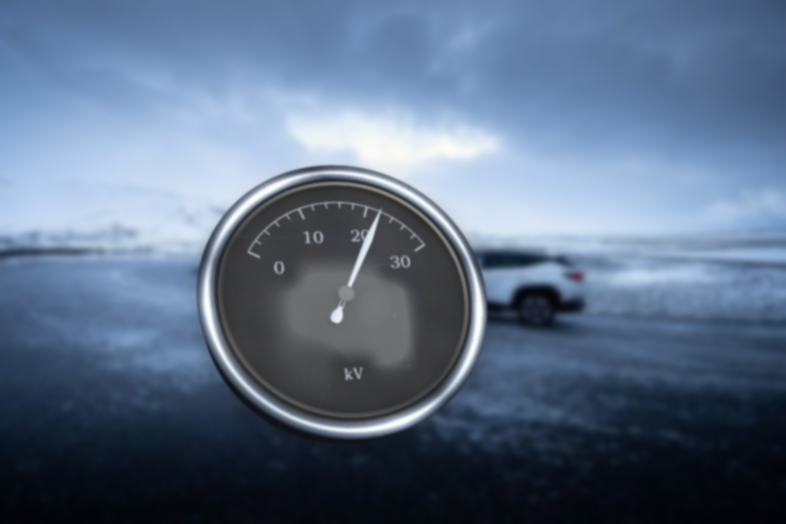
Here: 22 kV
